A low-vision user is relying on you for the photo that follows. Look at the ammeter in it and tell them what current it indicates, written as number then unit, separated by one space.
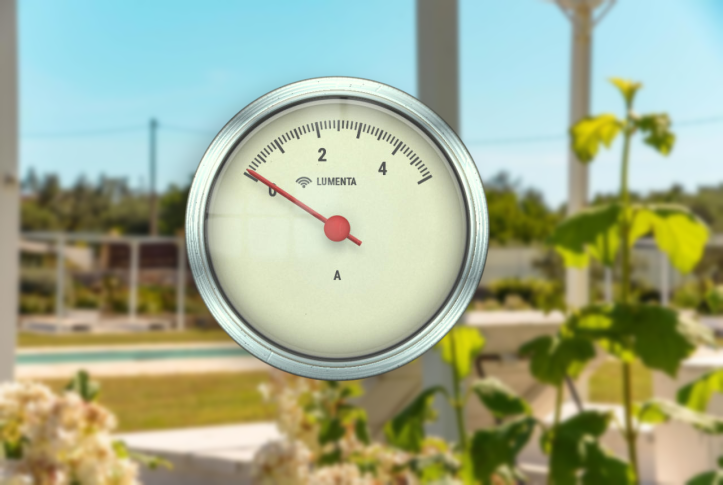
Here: 0.1 A
